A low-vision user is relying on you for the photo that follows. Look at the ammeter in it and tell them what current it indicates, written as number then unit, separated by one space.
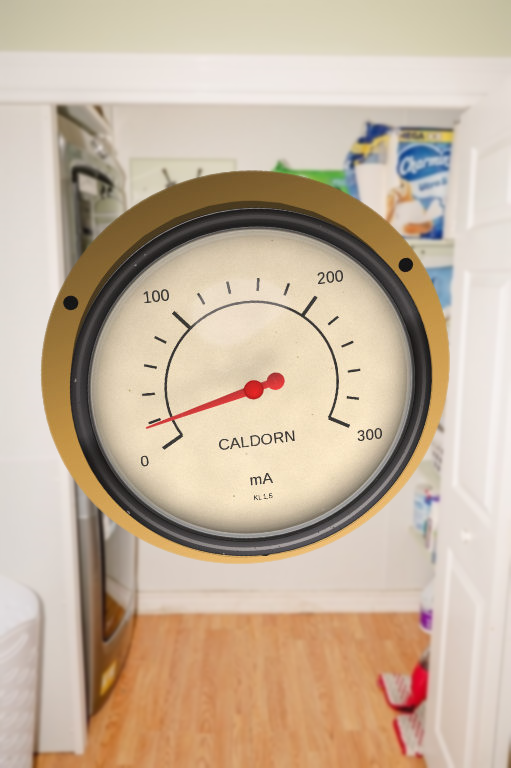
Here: 20 mA
